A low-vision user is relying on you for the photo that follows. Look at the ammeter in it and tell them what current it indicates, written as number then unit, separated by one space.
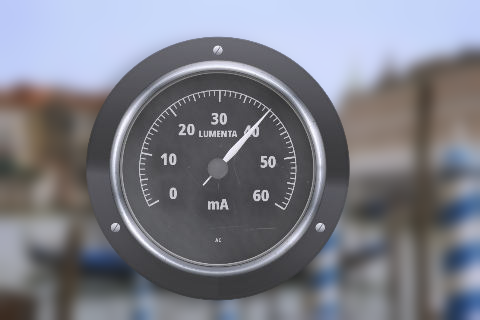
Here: 40 mA
